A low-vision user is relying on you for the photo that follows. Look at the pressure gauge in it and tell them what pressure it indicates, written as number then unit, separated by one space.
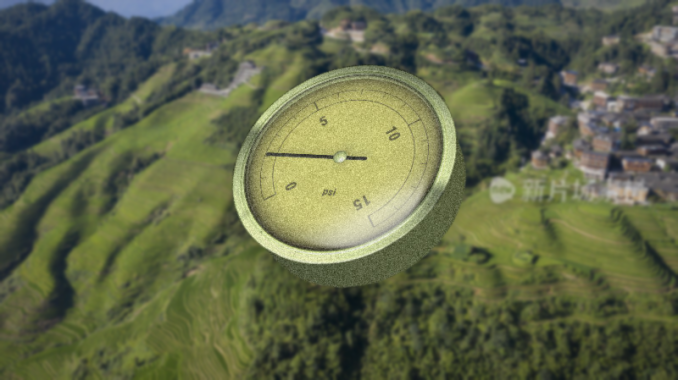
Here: 2 psi
